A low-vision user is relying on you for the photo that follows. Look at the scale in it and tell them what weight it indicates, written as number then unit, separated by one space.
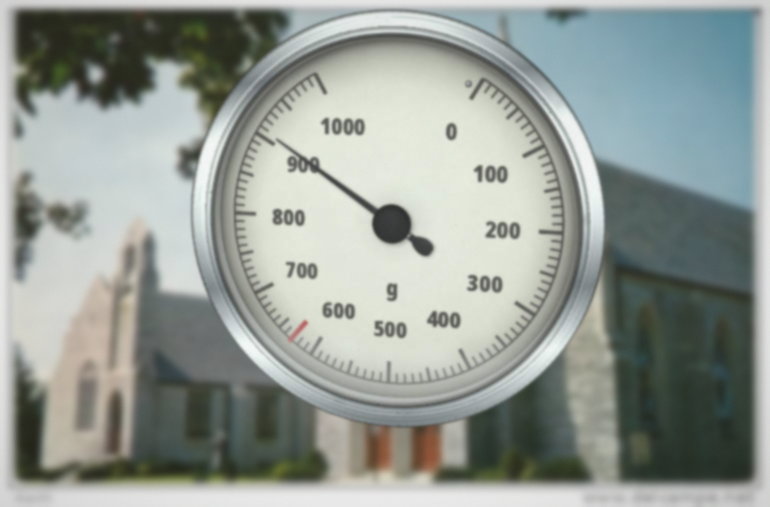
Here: 910 g
